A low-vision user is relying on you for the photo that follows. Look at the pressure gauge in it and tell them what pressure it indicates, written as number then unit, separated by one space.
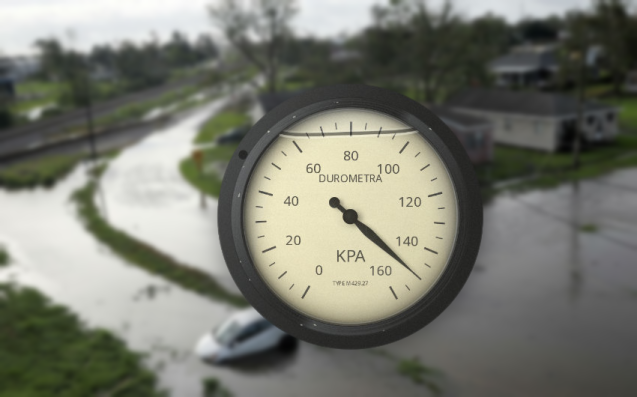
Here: 150 kPa
